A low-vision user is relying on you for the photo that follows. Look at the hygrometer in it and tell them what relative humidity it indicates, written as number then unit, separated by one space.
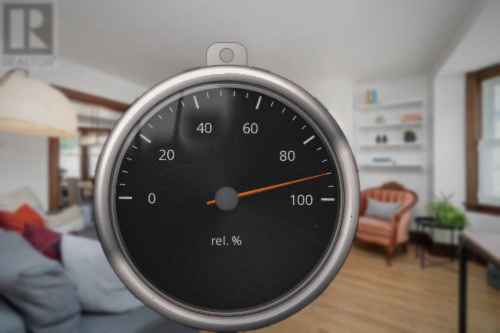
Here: 92 %
